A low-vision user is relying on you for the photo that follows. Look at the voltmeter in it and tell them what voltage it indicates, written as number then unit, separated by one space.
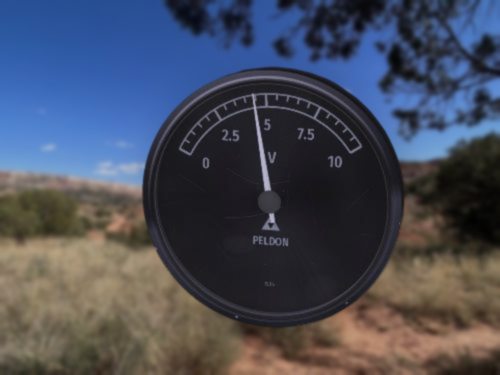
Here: 4.5 V
